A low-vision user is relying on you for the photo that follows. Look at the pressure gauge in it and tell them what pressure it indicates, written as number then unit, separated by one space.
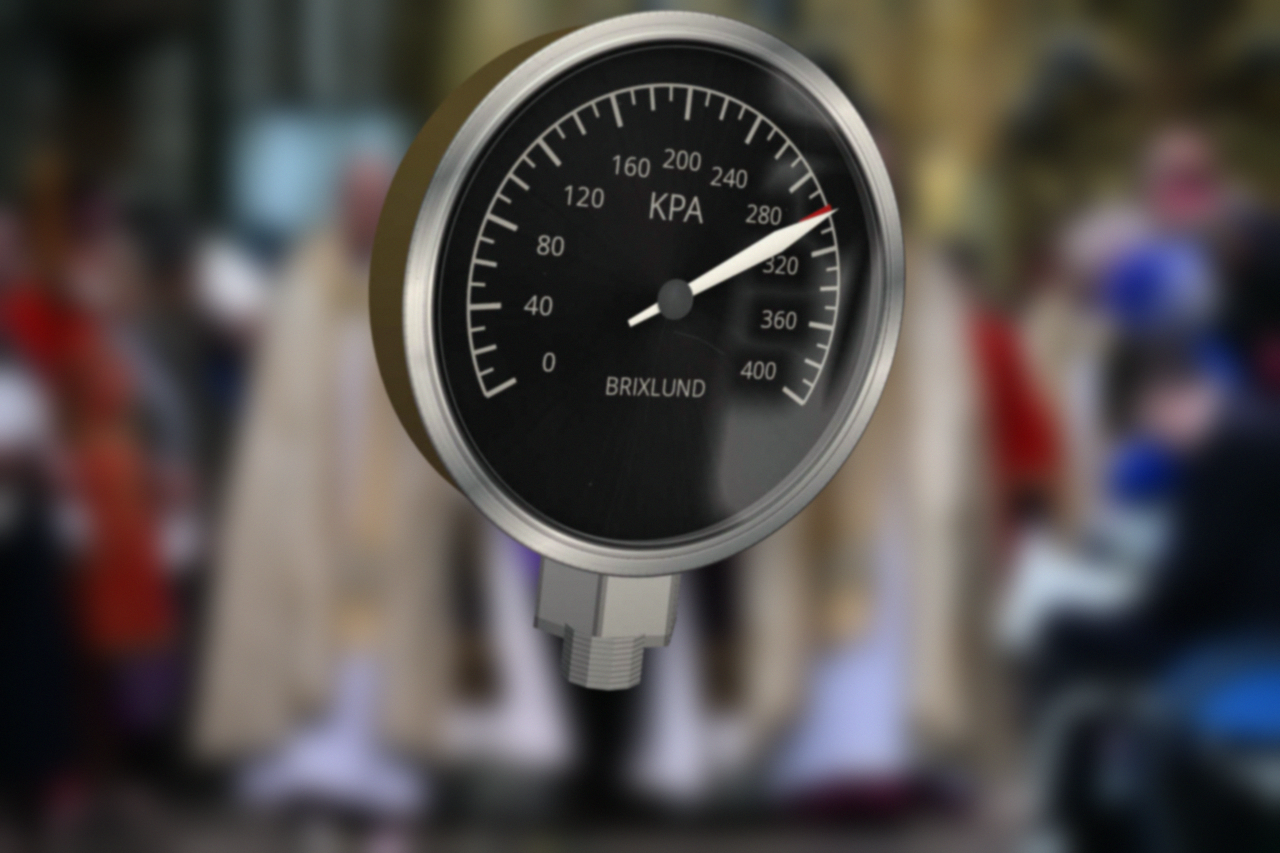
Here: 300 kPa
